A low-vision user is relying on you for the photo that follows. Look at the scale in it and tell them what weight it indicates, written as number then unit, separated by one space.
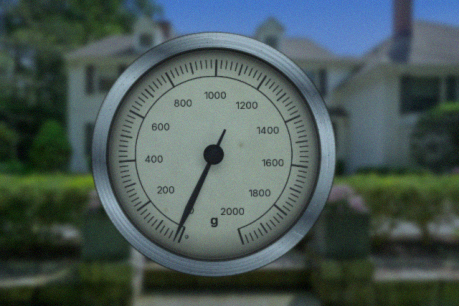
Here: 20 g
